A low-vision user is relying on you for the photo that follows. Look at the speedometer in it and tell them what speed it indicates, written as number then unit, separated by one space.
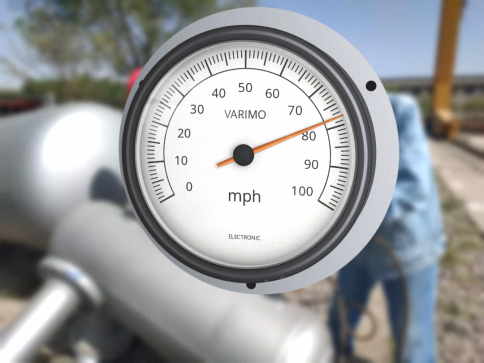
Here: 78 mph
